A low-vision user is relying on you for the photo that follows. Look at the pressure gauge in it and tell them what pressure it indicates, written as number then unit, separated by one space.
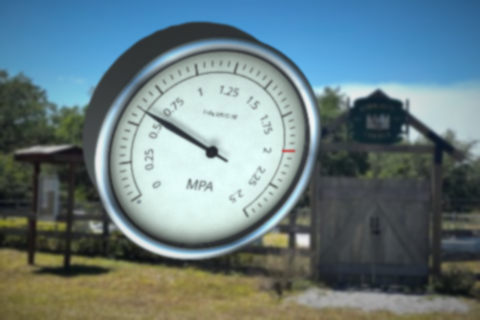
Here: 0.6 MPa
